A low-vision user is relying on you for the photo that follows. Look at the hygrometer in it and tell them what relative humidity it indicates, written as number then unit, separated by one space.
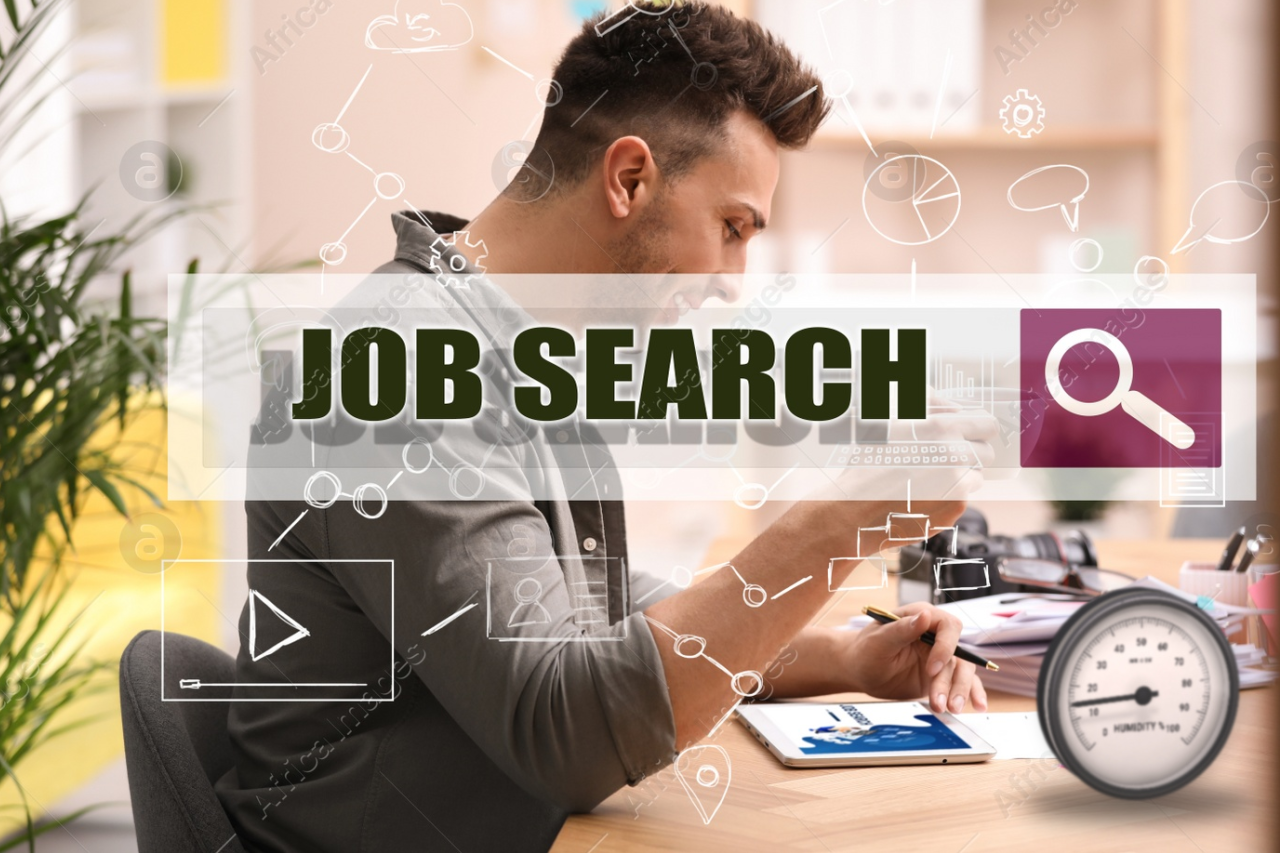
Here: 15 %
